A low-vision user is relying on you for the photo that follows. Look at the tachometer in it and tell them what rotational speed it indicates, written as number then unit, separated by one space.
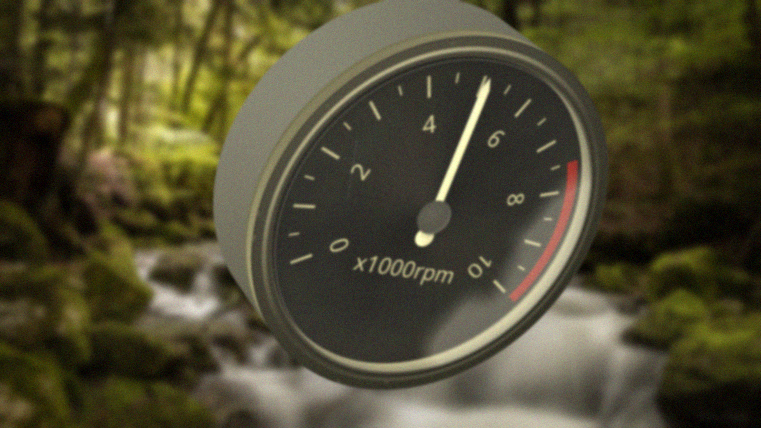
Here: 5000 rpm
